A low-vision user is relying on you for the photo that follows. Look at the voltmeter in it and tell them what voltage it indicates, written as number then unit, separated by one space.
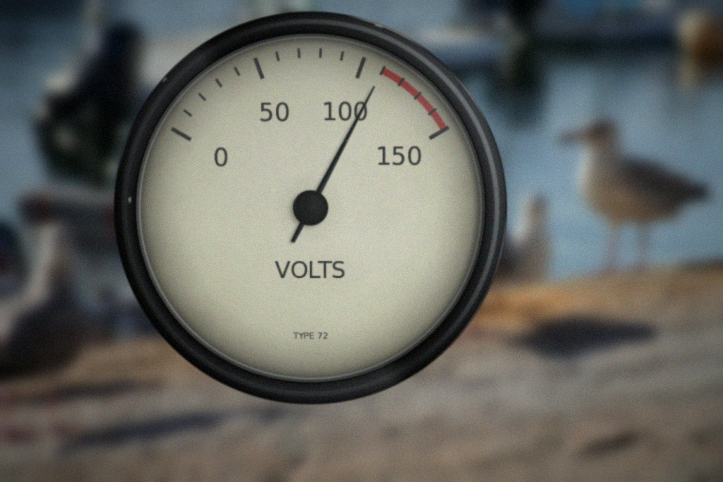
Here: 110 V
